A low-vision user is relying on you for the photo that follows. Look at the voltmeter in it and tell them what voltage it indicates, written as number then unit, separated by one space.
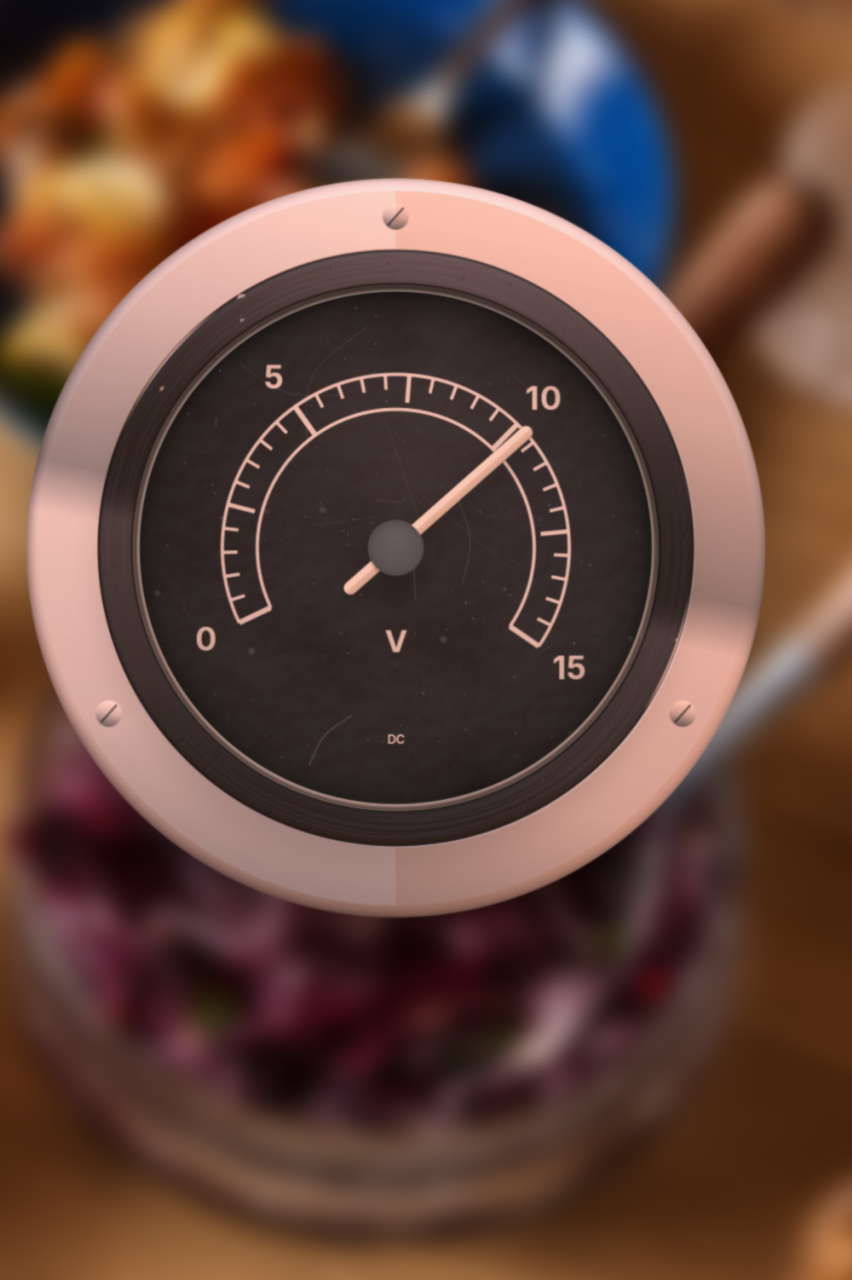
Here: 10.25 V
